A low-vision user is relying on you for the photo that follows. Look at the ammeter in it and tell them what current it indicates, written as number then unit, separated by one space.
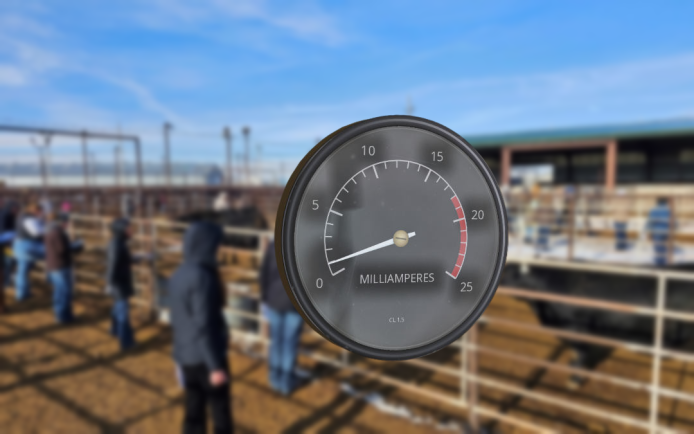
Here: 1 mA
